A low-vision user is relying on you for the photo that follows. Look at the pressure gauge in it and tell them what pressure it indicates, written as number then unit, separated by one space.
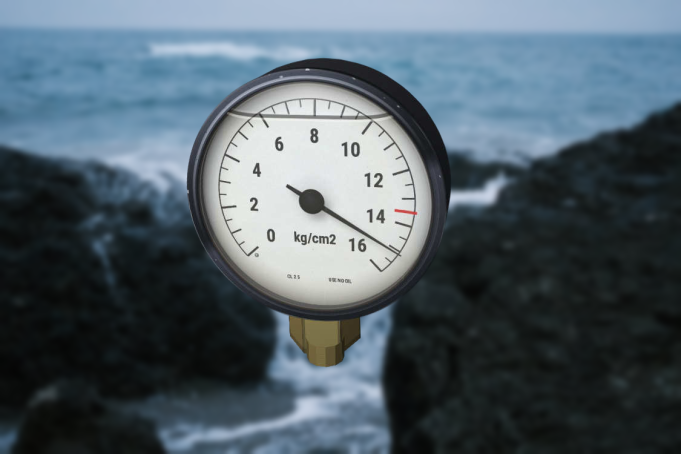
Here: 15 kg/cm²
